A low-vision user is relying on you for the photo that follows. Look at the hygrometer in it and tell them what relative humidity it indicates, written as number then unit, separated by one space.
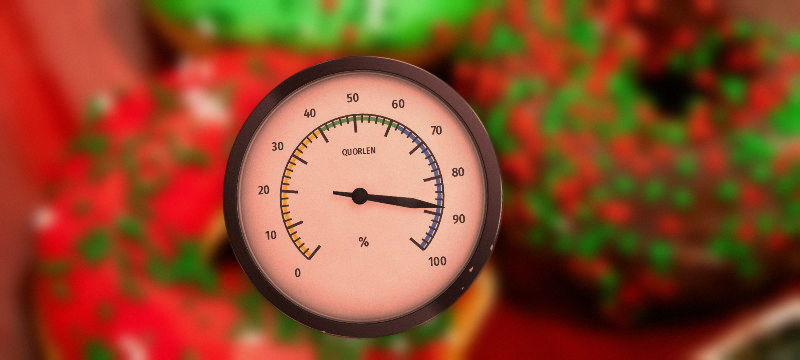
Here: 88 %
